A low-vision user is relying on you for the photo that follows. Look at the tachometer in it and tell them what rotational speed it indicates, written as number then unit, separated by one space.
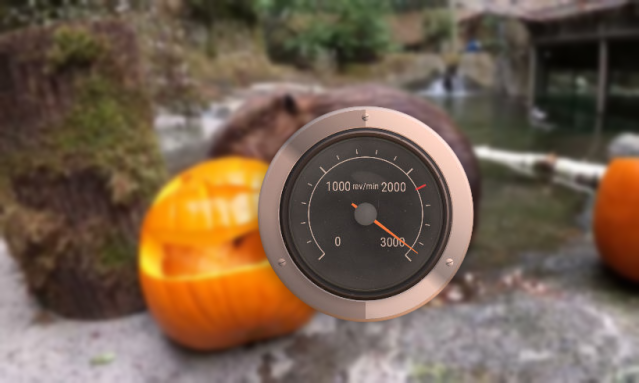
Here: 2900 rpm
